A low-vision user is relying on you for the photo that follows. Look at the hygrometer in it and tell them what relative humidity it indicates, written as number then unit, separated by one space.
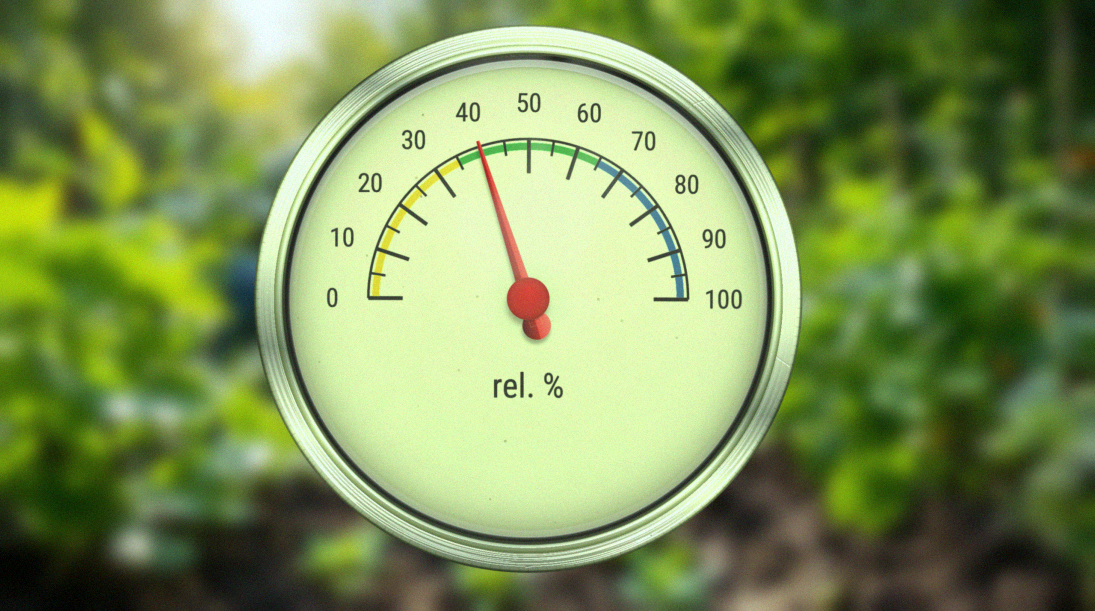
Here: 40 %
